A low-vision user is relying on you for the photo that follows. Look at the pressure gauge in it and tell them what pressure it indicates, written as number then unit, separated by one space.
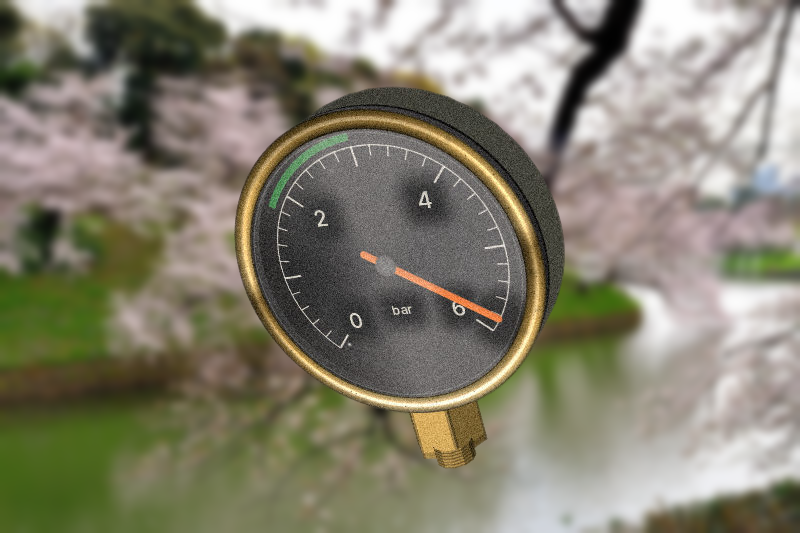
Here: 5.8 bar
